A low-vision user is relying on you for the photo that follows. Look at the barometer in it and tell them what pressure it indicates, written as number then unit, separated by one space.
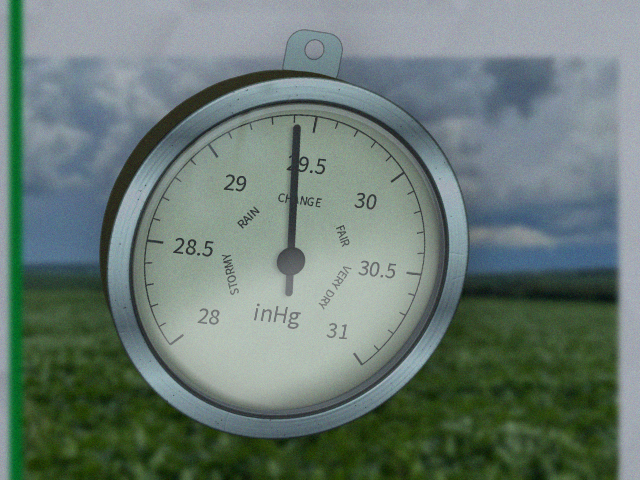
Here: 29.4 inHg
